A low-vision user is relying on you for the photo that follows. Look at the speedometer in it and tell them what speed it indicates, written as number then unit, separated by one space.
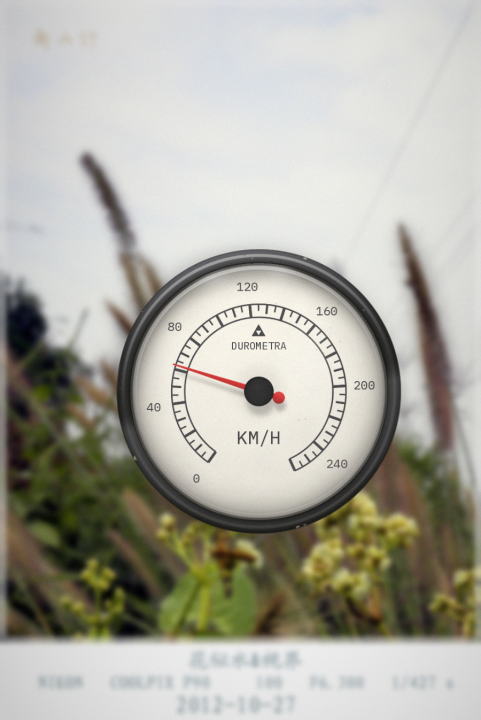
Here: 62.5 km/h
